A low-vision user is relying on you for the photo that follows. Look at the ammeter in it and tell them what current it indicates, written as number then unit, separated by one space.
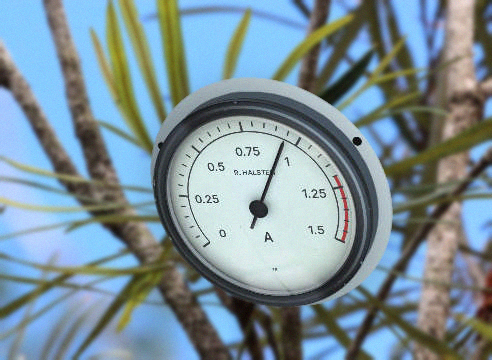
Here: 0.95 A
